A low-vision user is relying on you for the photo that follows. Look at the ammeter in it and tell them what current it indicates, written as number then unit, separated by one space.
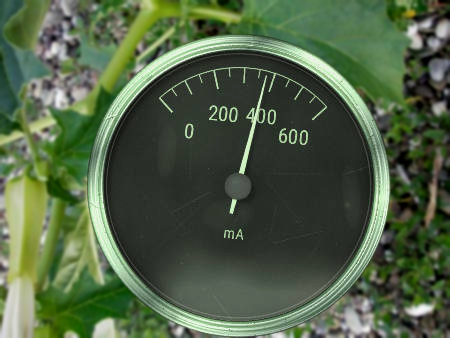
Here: 375 mA
